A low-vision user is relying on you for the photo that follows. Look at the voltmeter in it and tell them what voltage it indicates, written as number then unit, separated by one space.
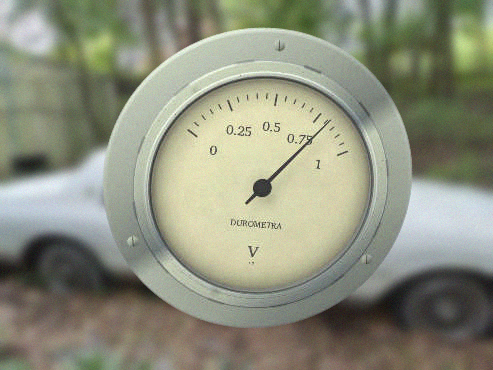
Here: 0.8 V
